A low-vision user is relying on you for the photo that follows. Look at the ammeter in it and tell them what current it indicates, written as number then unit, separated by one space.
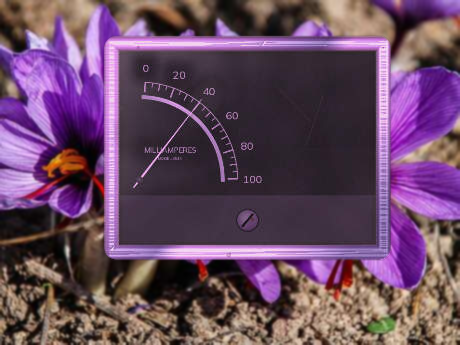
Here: 40 mA
